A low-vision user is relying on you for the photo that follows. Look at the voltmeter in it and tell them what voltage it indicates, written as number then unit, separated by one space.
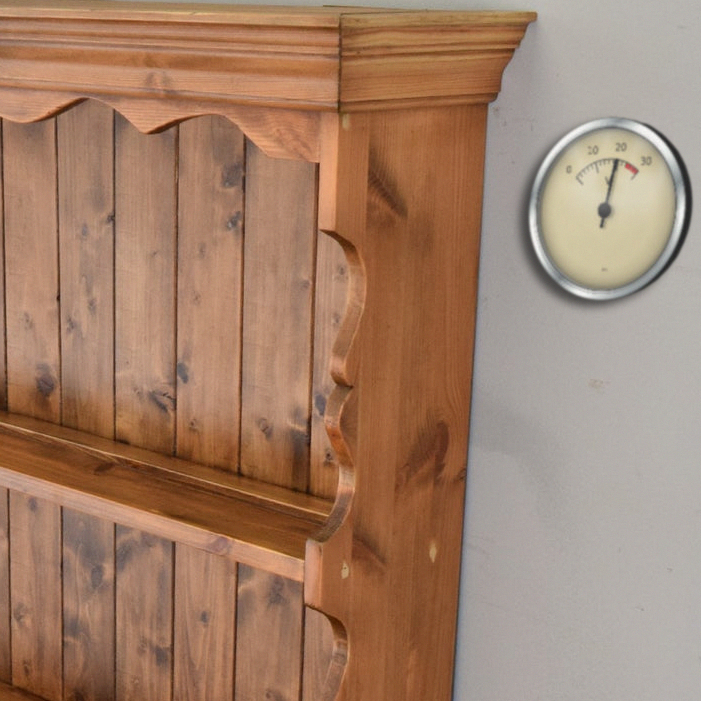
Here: 20 V
